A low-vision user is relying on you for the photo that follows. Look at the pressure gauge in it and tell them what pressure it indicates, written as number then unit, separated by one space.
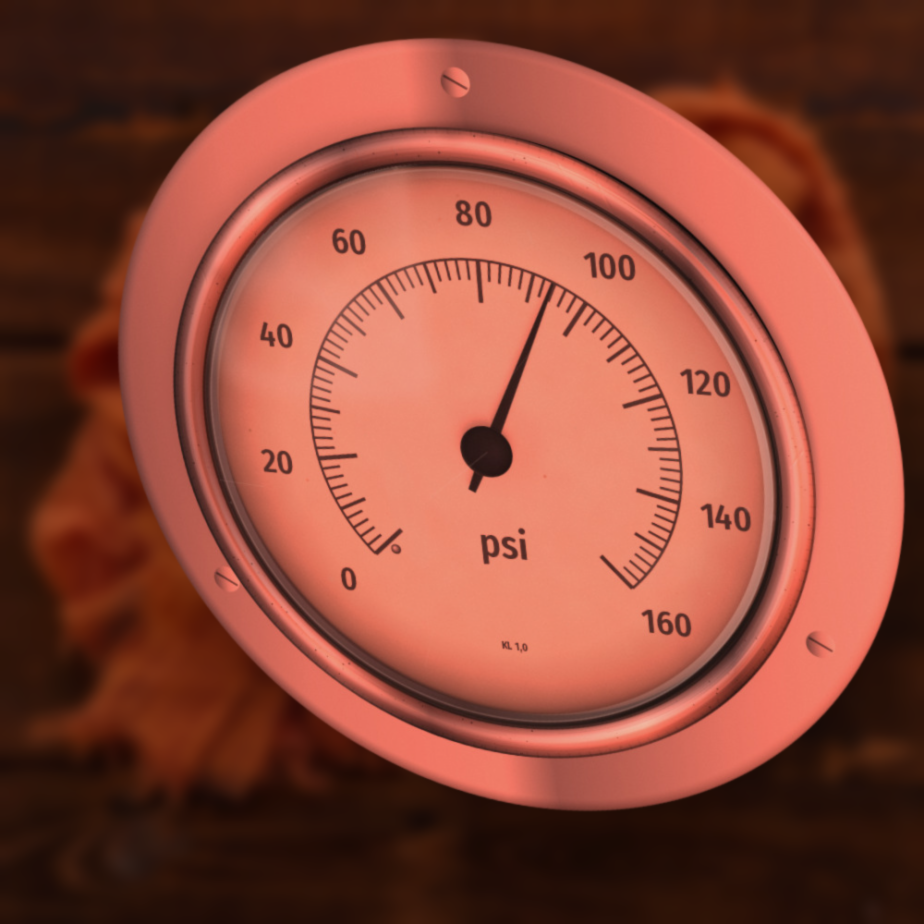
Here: 94 psi
